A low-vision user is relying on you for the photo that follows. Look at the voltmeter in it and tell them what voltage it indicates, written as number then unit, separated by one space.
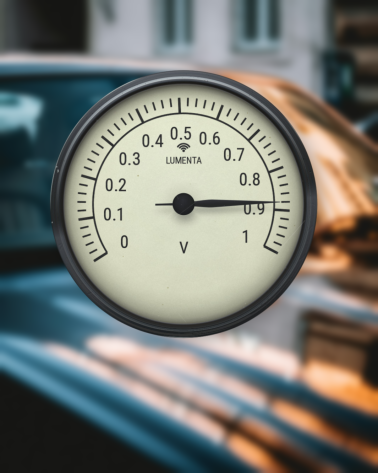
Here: 0.88 V
